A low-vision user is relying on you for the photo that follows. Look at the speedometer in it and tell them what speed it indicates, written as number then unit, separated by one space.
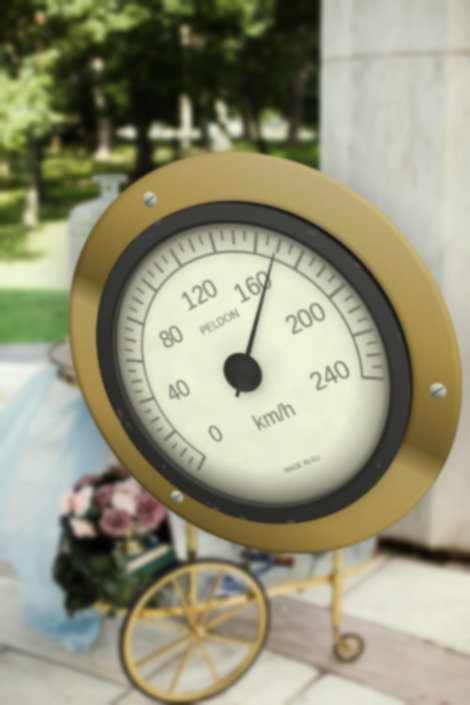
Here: 170 km/h
